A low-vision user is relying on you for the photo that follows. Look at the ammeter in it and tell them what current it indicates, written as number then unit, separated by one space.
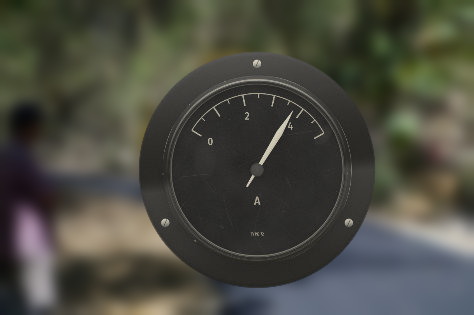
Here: 3.75 A
